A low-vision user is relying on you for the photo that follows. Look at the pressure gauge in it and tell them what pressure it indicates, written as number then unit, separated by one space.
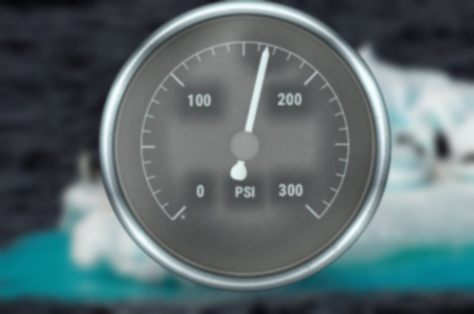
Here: 165 psi
